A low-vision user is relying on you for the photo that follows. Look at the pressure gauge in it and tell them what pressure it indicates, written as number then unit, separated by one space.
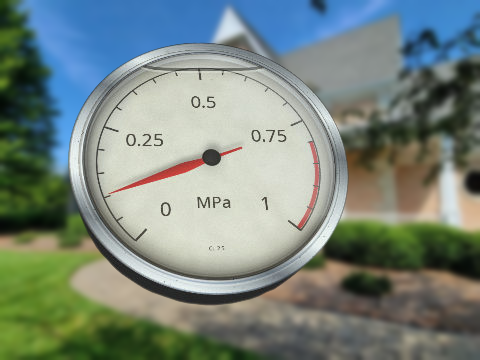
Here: 0.1 MPa
